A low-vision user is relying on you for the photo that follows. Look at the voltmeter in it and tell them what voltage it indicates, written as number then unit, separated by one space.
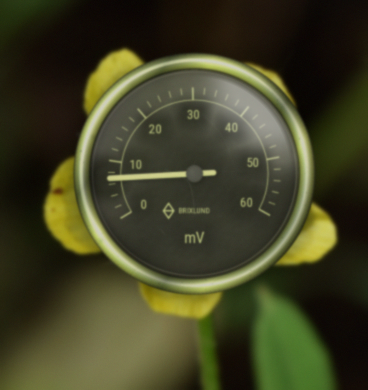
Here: 7 mV
